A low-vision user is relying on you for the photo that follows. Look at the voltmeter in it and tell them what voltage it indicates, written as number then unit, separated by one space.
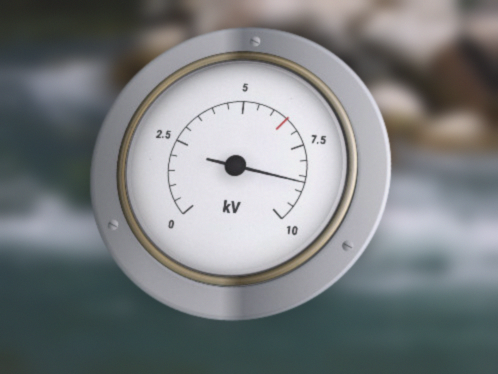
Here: 8.75 kV
